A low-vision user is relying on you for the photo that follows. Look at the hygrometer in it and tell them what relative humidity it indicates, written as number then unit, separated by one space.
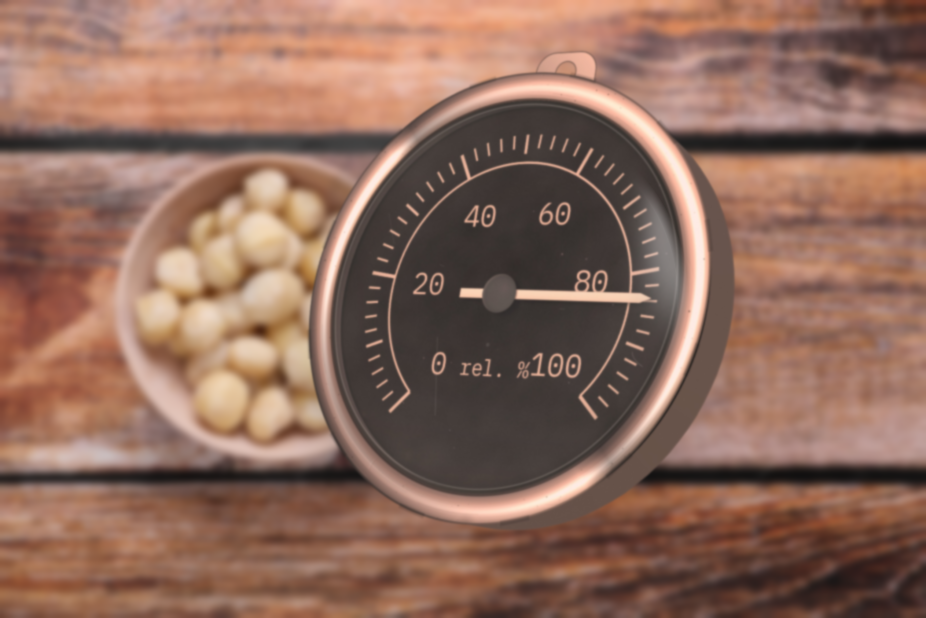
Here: 84 %
